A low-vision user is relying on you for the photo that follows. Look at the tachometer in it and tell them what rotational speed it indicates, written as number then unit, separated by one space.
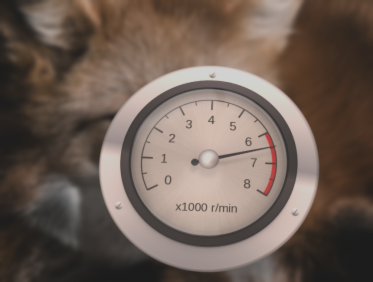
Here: 6500 rpm
